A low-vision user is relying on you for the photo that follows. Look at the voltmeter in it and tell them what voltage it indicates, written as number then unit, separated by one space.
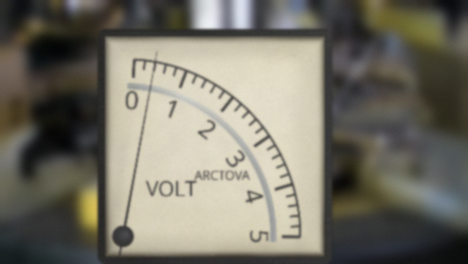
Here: 0.4 V
